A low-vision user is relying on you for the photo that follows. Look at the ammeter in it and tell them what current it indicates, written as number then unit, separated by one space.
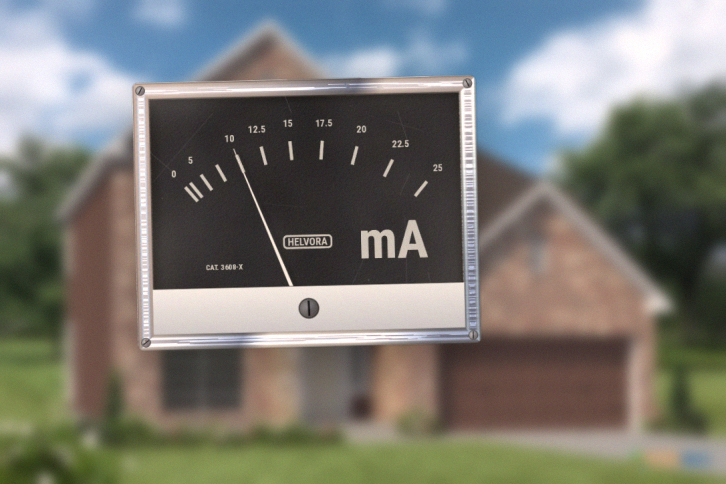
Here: 10 mA
